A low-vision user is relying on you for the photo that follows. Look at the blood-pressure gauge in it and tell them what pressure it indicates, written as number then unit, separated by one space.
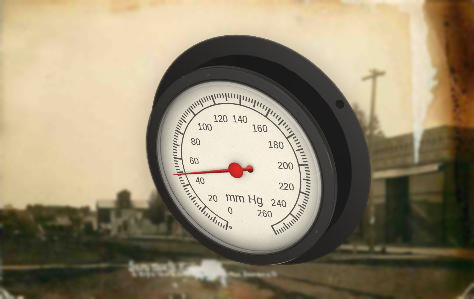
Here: 50 mmHg
